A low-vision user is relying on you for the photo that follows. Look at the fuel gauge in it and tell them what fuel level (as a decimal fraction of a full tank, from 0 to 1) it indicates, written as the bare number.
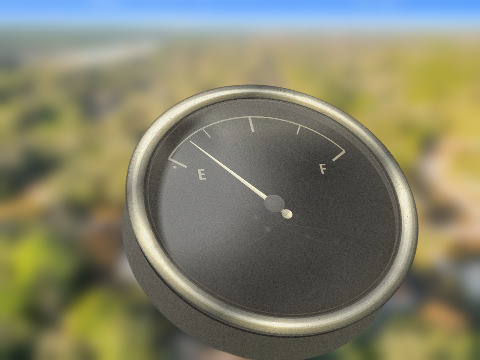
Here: 0.125
